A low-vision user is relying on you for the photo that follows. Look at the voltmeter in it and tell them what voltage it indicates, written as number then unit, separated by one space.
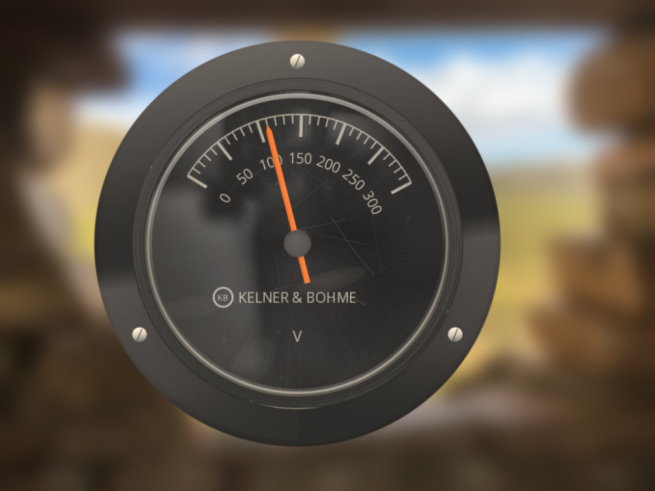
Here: 110 V
